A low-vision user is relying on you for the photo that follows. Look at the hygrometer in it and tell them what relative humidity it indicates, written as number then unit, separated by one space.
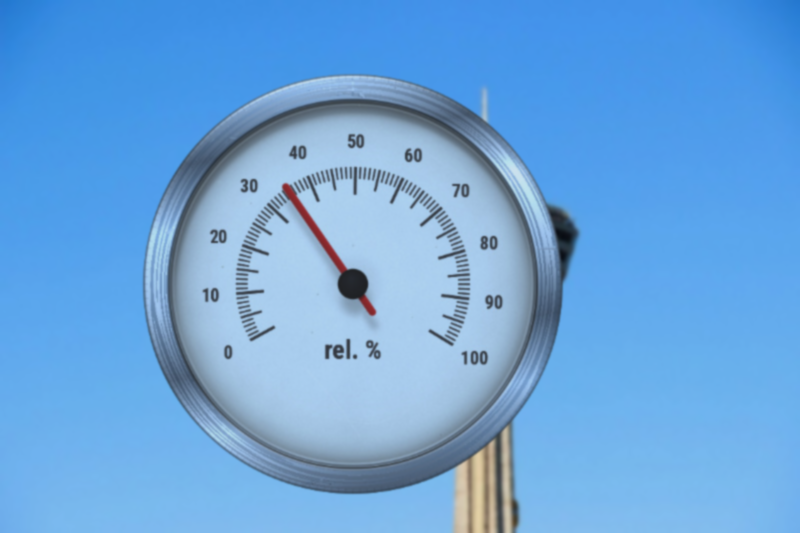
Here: 35 %
